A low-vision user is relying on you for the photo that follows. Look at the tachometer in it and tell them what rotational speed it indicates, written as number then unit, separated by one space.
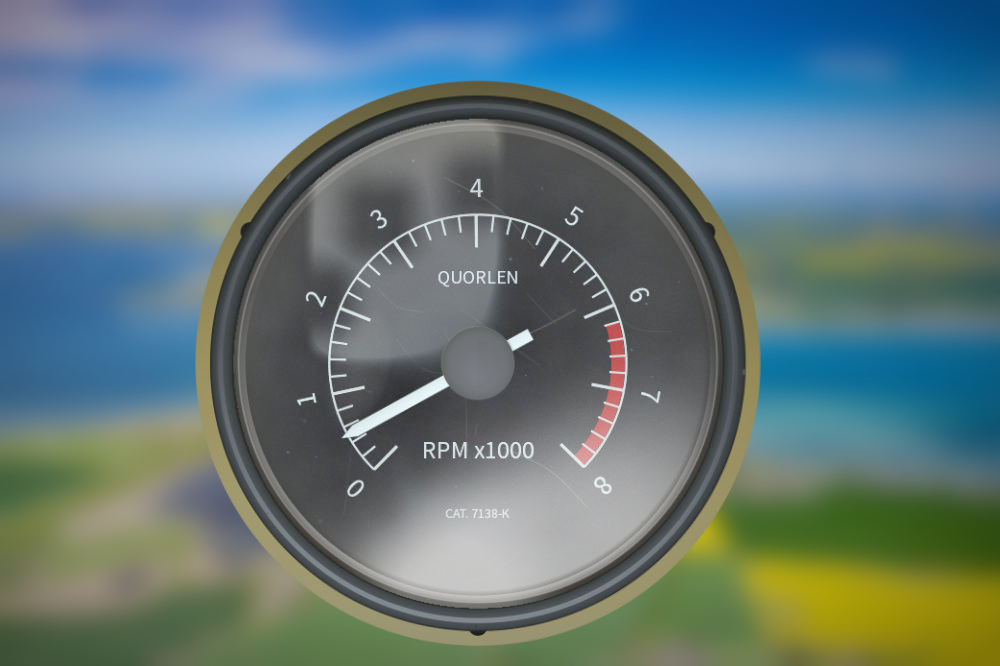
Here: 500 rpm
